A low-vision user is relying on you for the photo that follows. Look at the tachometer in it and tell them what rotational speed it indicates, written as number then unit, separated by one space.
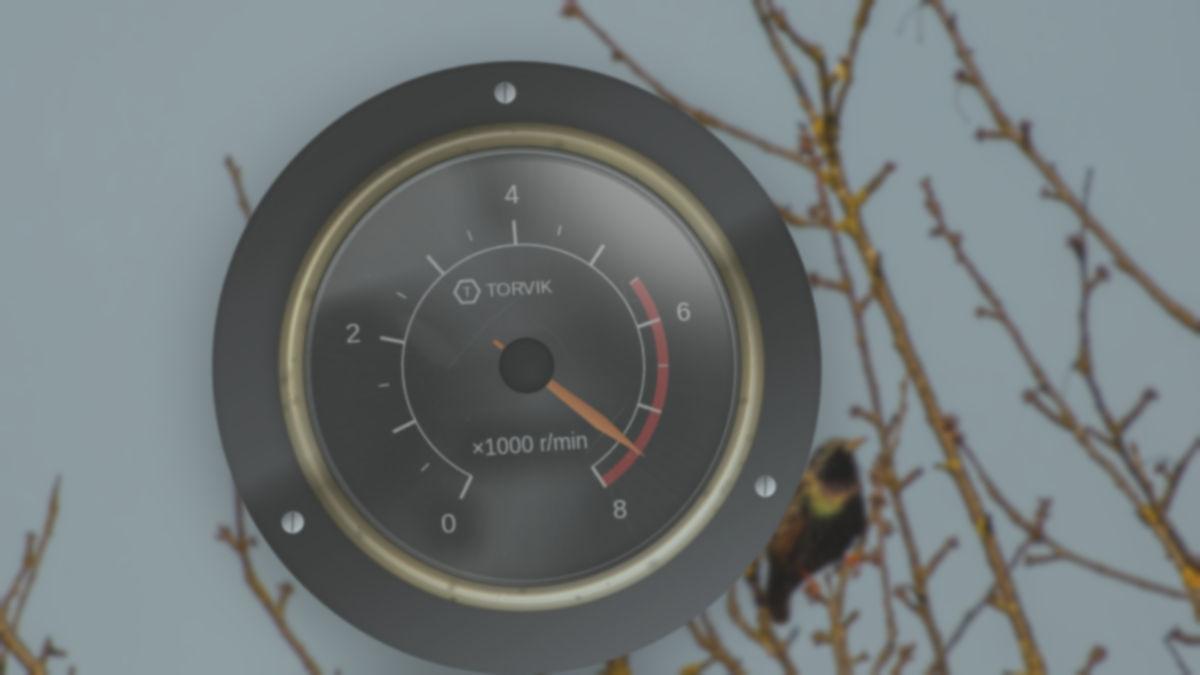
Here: 7500 rpm
